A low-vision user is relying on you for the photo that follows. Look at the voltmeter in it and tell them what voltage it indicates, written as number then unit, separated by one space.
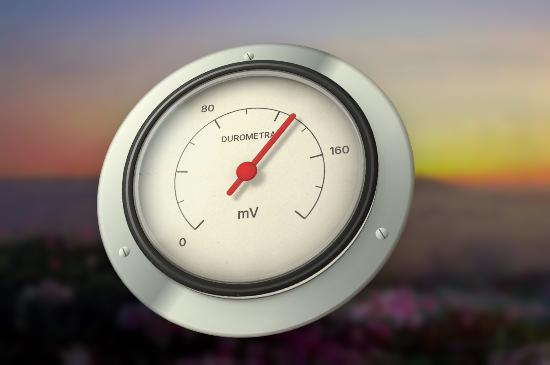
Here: 130 mV
